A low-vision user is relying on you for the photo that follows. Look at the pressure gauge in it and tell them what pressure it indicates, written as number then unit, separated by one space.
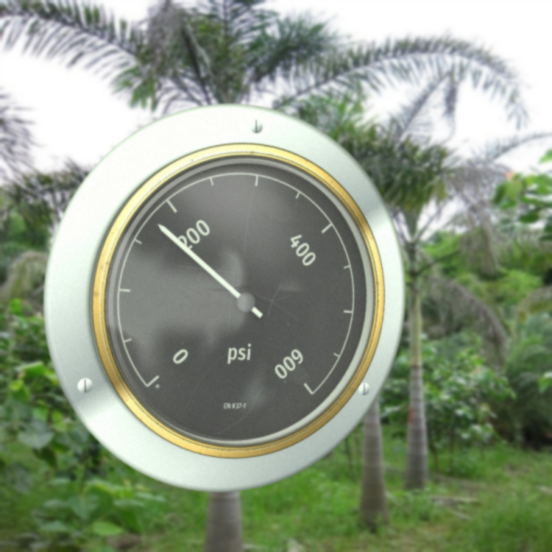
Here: 175 psi
